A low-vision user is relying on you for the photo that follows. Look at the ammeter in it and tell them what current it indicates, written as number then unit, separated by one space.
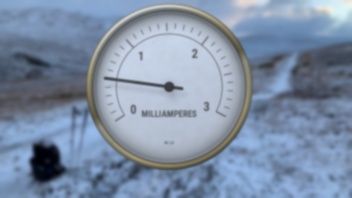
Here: 0.5 mA
